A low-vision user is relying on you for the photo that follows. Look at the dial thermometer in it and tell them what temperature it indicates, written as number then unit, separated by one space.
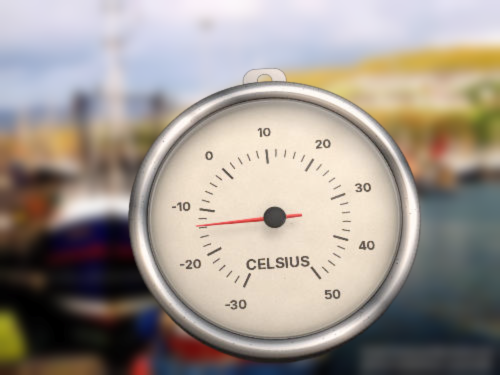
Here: -14 °C
